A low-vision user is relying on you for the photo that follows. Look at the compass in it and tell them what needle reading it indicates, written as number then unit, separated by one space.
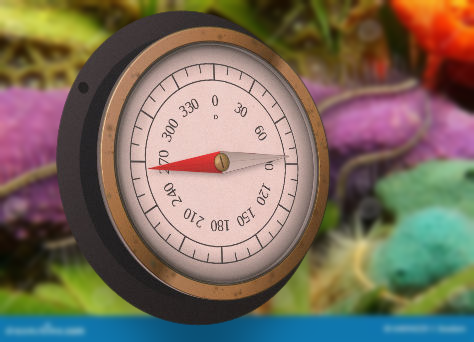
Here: 265 °
